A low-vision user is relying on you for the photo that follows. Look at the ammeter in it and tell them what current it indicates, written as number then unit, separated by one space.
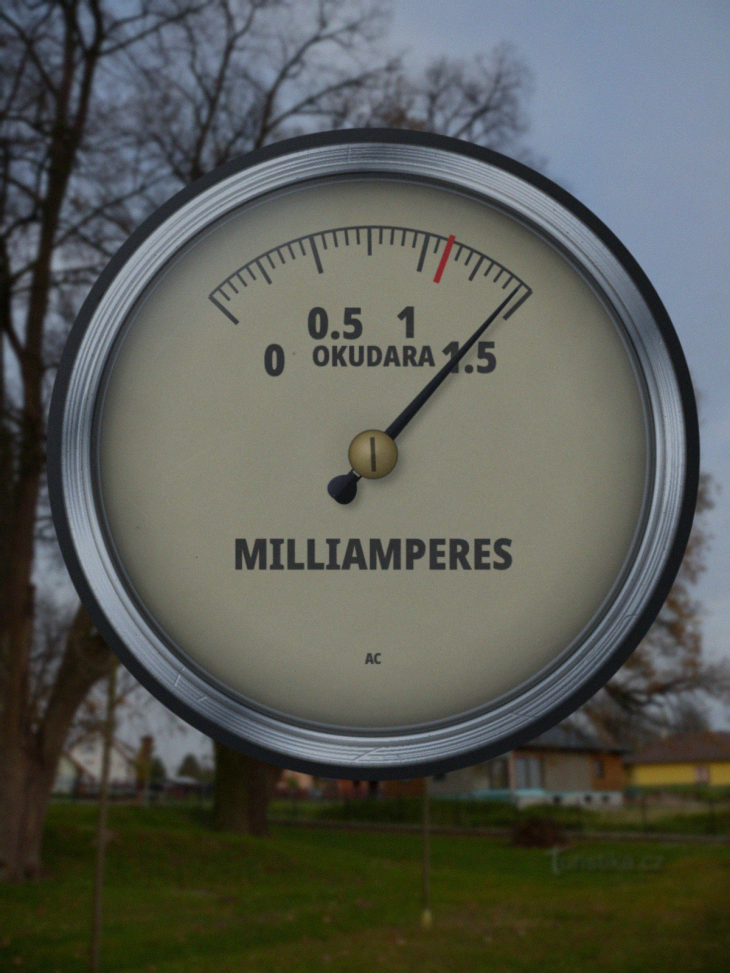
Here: 1.45 mA
